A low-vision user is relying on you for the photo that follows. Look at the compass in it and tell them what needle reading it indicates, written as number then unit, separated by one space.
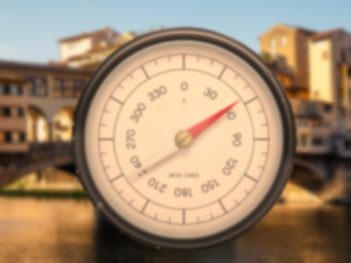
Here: 55 °
